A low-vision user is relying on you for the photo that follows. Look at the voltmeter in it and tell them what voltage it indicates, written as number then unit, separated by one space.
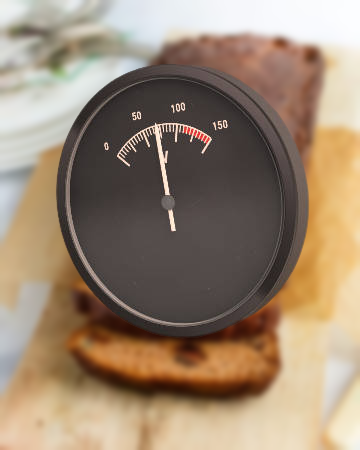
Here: 75 V
